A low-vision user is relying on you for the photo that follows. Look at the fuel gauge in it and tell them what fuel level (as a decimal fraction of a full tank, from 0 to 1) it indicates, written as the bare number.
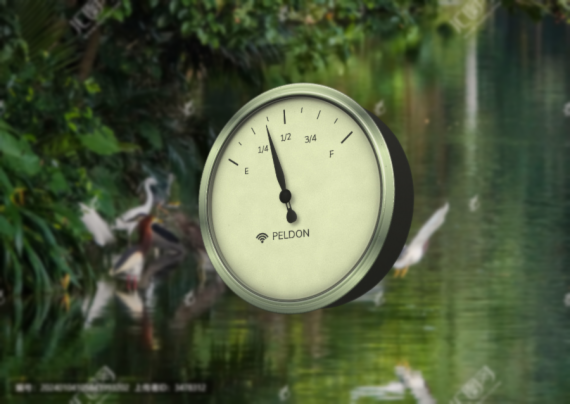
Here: 0.375
